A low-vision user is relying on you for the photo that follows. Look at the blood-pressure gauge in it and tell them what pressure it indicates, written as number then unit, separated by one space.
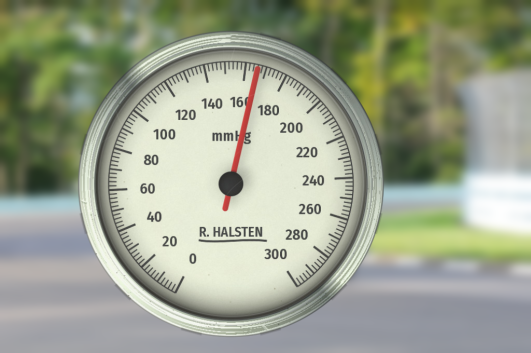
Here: 166 mmHg
